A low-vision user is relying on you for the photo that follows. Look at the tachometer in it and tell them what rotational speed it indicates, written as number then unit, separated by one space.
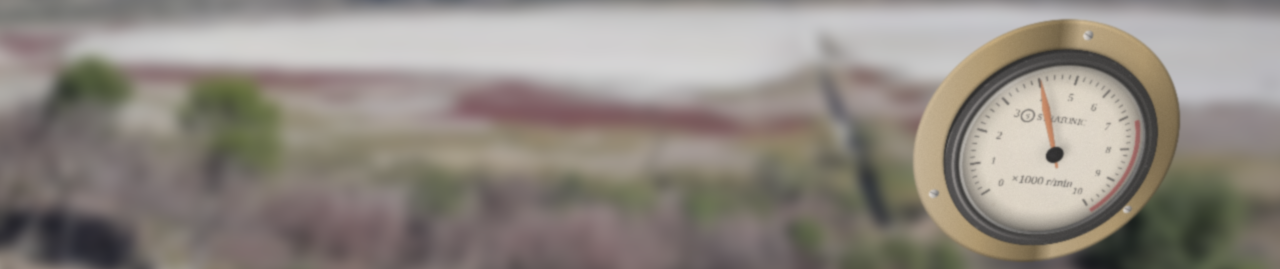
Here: 4000 rpm
